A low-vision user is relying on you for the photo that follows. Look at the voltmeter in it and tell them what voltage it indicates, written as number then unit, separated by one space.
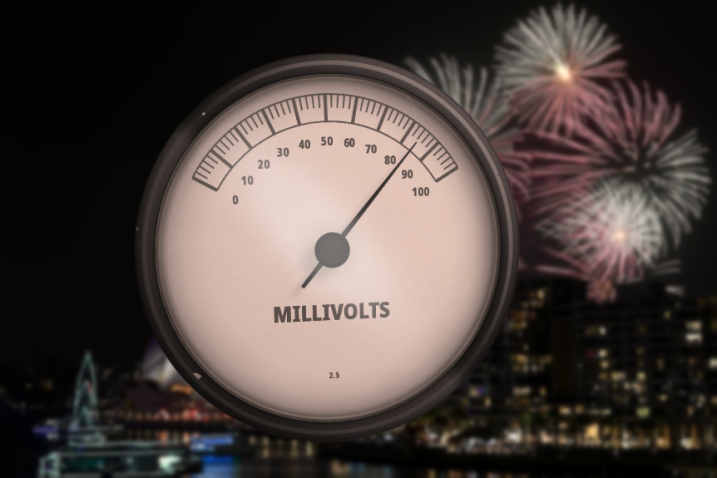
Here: 84 mV
